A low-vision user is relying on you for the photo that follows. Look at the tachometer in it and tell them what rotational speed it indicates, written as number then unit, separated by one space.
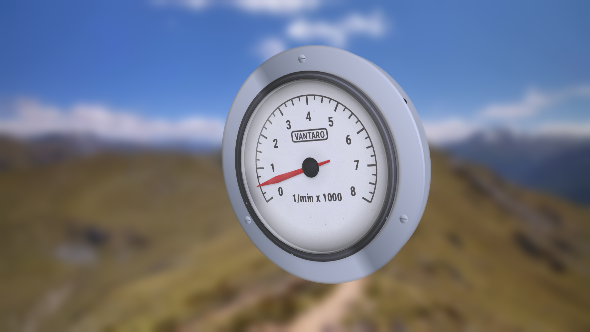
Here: 500 rpm
